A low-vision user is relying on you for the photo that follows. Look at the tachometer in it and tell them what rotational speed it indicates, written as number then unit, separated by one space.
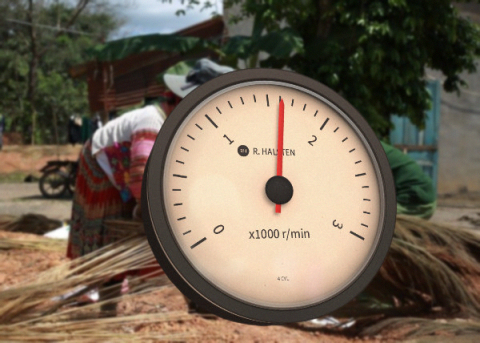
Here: 1600 rpm
